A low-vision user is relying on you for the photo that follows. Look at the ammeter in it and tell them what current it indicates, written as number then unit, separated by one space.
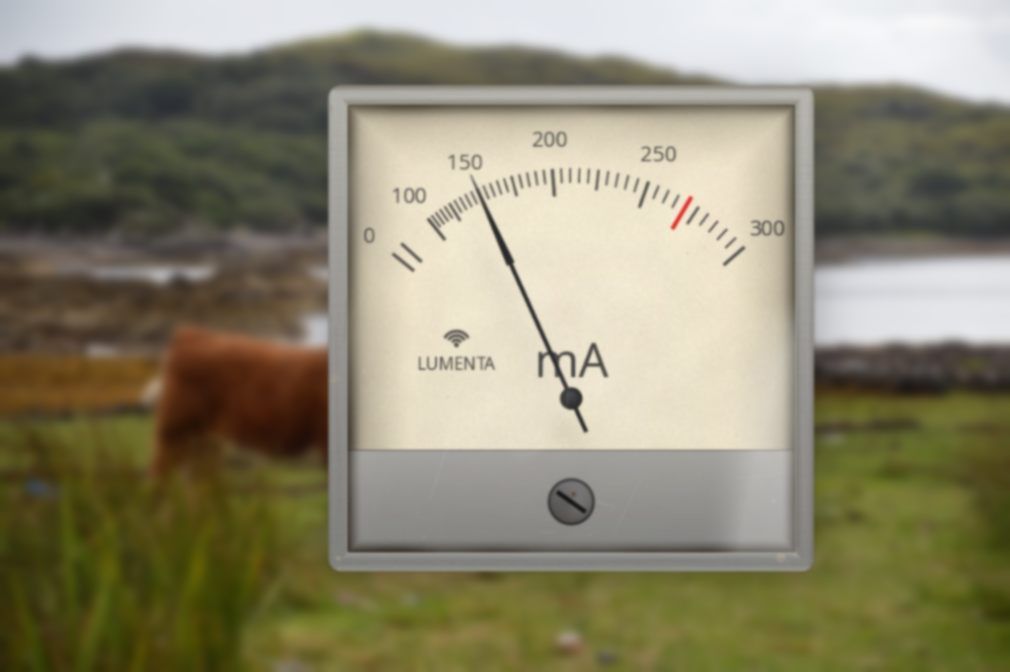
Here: 150 mA
